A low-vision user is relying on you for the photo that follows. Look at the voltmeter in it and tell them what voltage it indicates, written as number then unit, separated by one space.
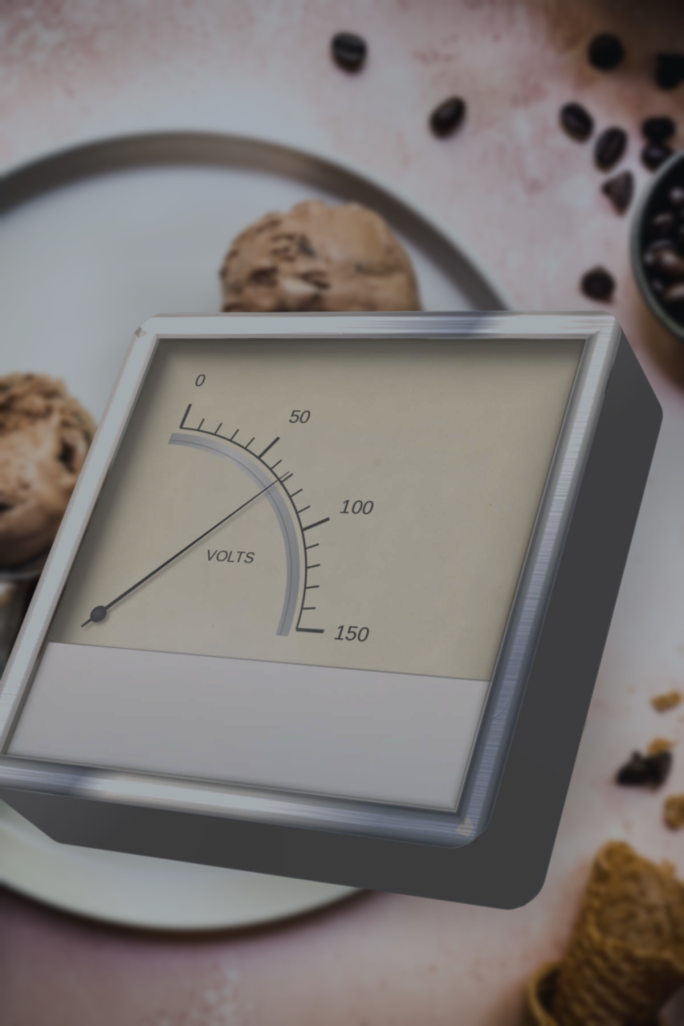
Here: 70 V
